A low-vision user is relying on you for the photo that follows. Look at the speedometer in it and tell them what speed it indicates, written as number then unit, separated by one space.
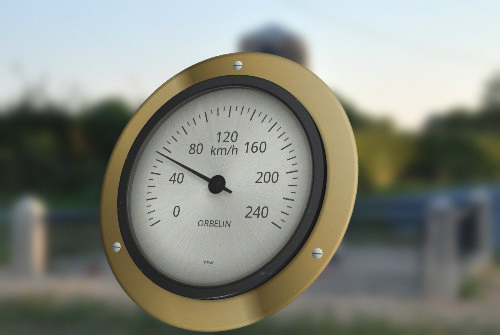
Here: 55 km/h
